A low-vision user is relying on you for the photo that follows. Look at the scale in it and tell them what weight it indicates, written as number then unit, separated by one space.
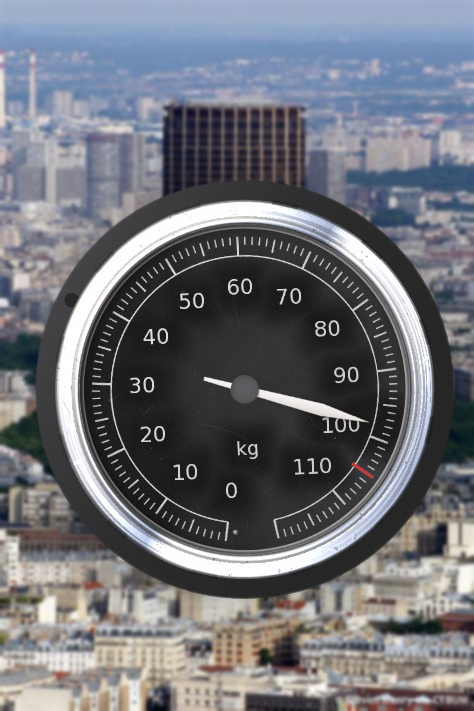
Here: 98 kg
